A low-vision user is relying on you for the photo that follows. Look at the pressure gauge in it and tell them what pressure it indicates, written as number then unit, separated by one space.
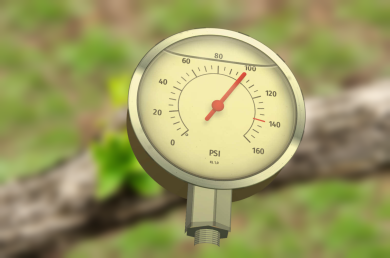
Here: 100 psi
